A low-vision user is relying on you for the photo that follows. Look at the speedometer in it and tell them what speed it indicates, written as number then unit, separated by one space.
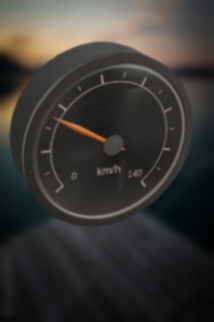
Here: 35 km/h
